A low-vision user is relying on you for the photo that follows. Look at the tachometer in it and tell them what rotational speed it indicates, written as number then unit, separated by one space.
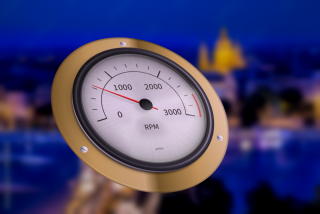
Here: 600 rpm
